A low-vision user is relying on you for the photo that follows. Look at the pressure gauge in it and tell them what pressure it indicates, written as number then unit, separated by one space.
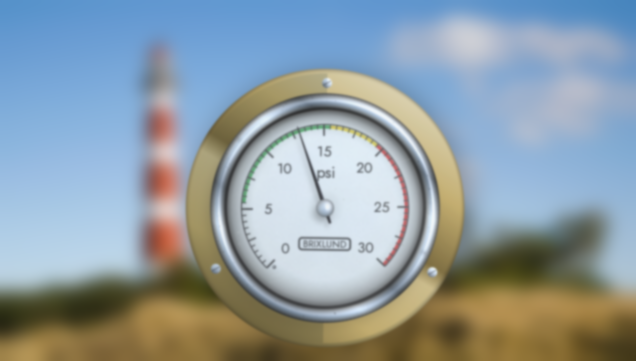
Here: 13 psi
